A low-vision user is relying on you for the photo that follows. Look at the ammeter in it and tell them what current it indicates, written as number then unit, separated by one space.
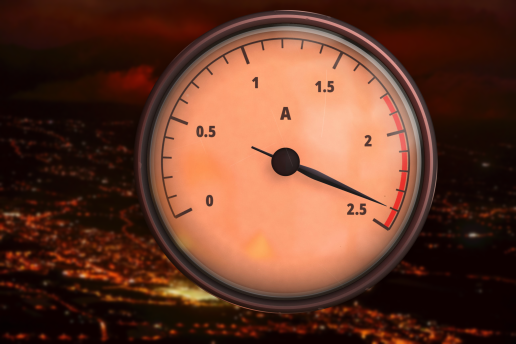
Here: 2.4 A
